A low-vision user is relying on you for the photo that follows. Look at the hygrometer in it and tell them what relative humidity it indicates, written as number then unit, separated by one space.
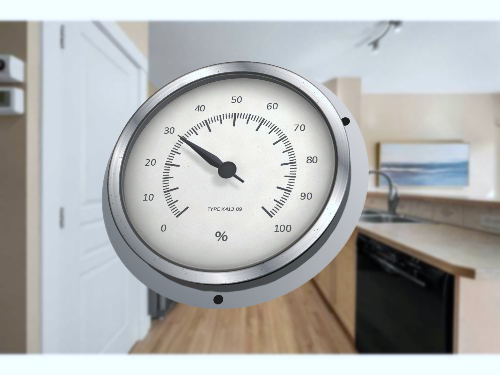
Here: 30 %
